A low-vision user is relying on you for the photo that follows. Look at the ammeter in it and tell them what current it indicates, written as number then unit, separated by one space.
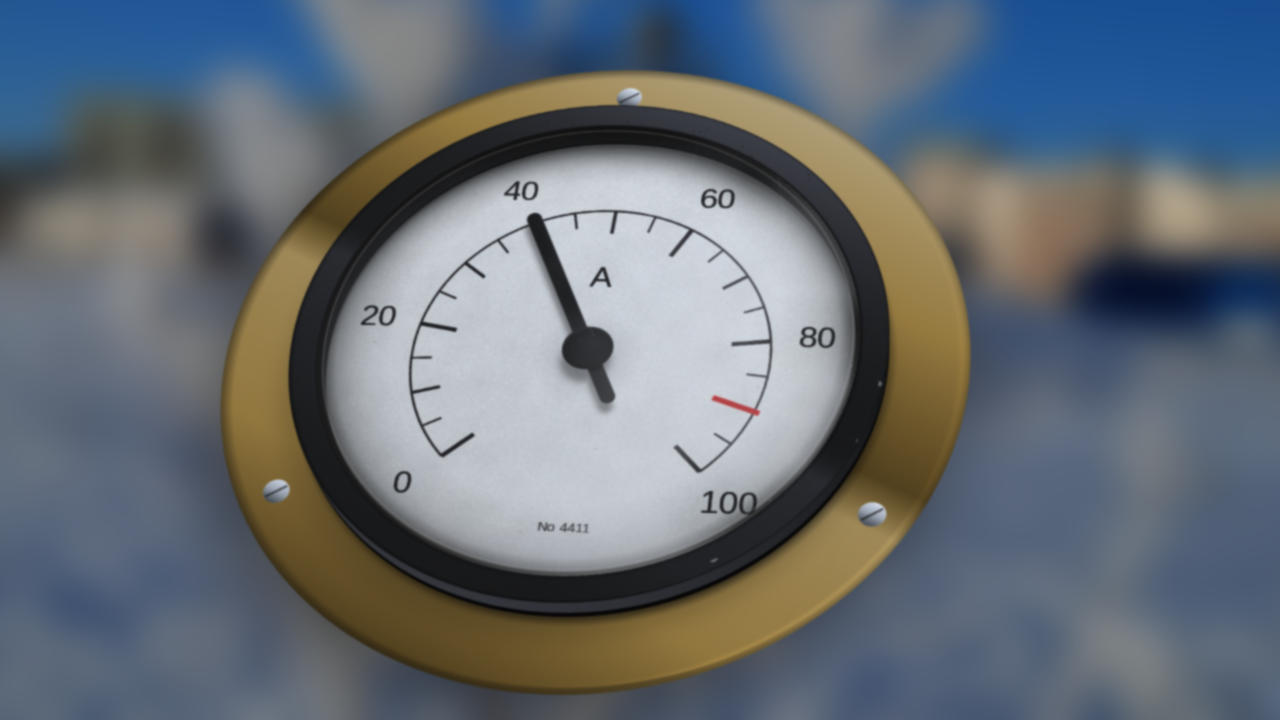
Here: 40 A
